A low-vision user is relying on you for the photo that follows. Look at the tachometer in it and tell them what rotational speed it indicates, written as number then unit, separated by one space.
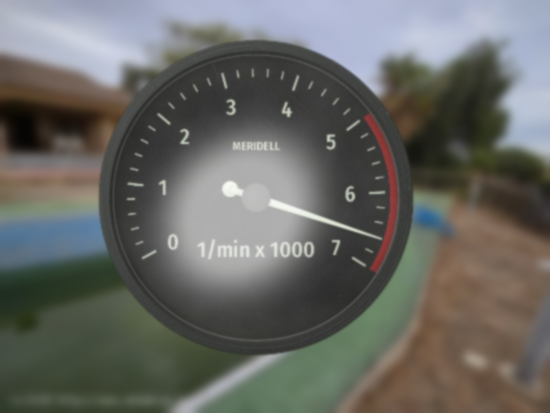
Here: 6600 rpm
